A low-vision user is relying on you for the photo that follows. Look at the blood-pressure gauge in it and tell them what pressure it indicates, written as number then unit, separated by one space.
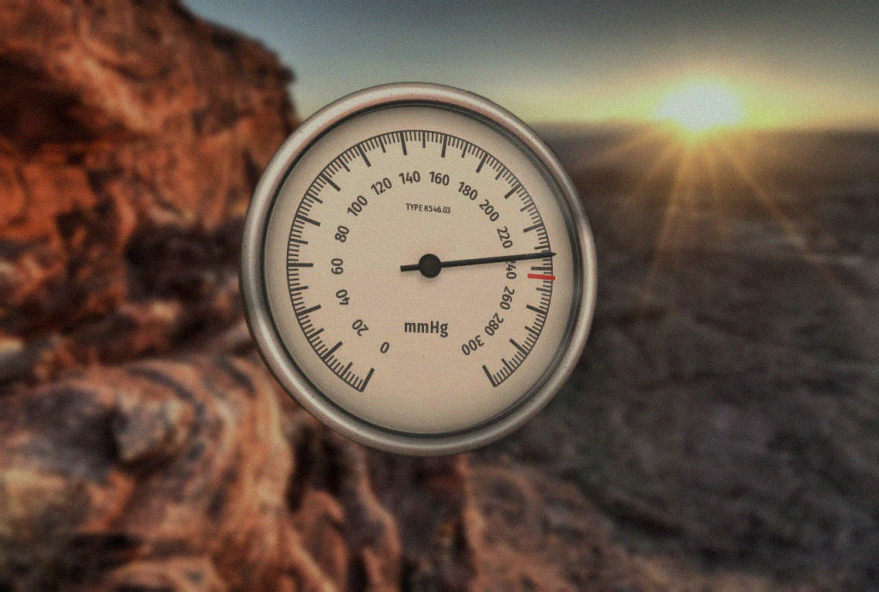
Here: 234 mmHg
